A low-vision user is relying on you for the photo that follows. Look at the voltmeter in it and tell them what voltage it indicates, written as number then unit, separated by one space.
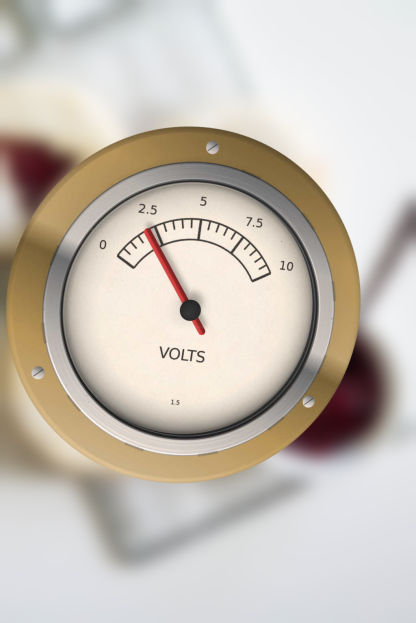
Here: 2 V
